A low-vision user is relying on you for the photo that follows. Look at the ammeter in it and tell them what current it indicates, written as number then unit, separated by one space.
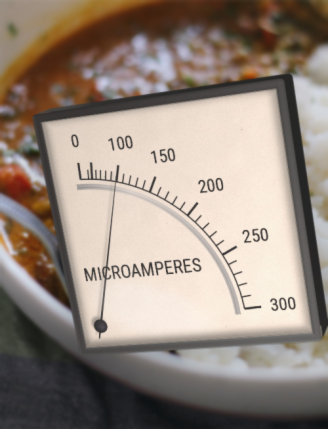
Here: 100 µA
